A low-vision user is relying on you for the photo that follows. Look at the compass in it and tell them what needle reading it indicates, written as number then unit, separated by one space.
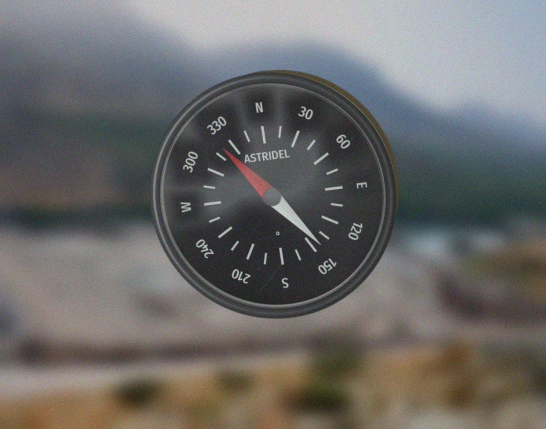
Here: 322.5 °
